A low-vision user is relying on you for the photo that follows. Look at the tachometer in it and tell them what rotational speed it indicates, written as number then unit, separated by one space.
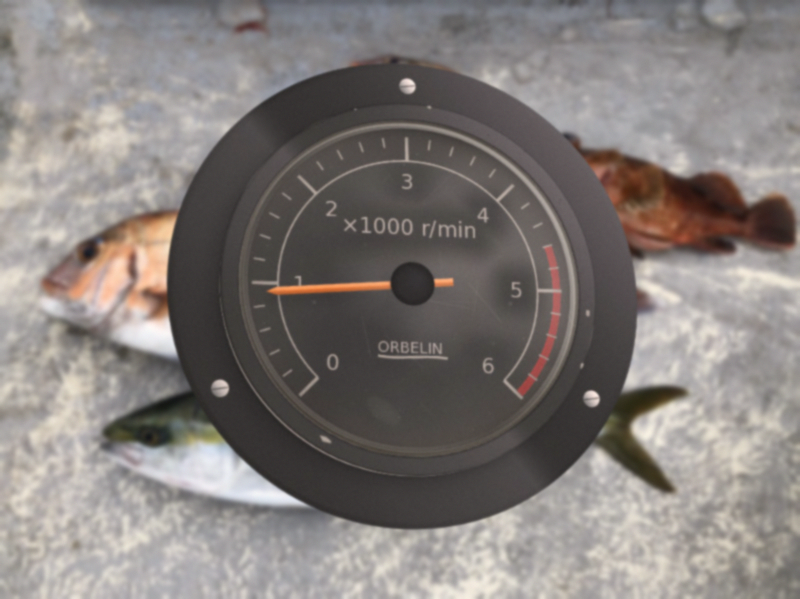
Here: 900 rpm
